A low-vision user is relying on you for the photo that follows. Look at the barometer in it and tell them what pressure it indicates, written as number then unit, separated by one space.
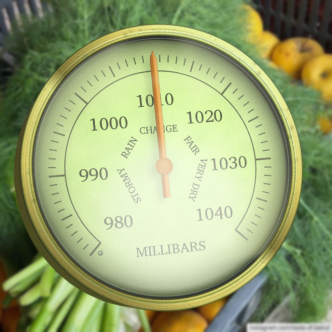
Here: 1010 mbar
